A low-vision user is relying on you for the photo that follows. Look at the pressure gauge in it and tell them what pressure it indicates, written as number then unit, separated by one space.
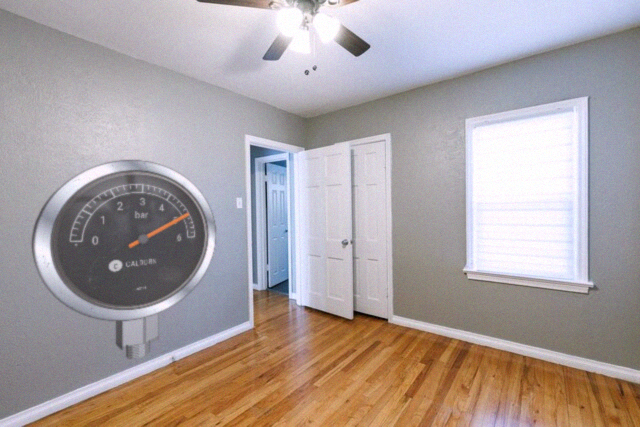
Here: 5 bar
